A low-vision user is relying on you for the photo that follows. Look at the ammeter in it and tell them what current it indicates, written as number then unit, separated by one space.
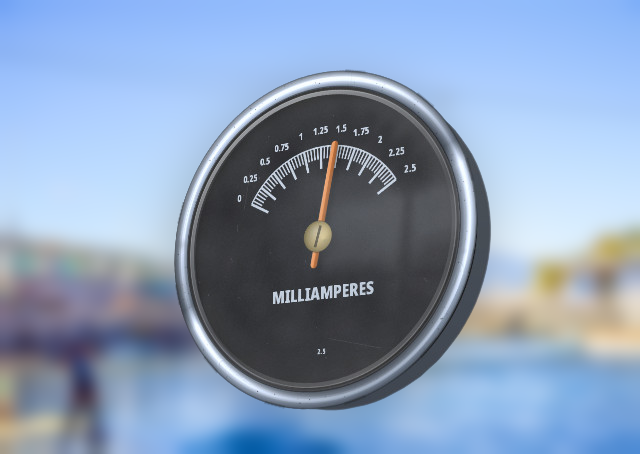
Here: 1.5 mA
